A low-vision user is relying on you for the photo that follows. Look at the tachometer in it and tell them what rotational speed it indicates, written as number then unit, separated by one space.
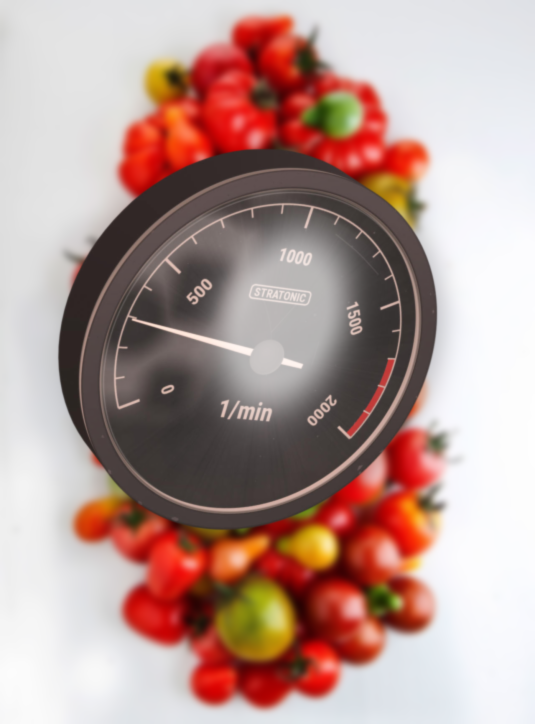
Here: 300 rpm
